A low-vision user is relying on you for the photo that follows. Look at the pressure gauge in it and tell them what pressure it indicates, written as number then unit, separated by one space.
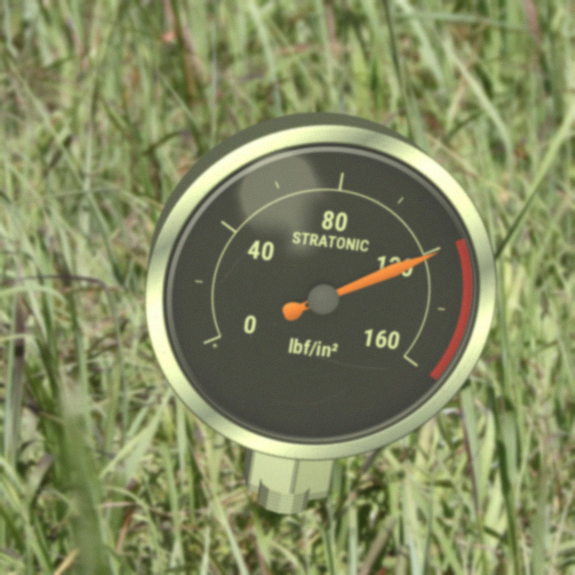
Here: 120 psi
